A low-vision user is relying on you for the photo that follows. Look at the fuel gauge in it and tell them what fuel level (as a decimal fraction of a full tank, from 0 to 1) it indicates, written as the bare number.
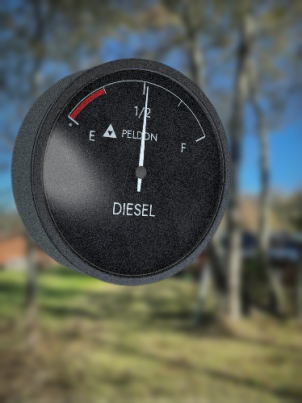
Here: 0.5
